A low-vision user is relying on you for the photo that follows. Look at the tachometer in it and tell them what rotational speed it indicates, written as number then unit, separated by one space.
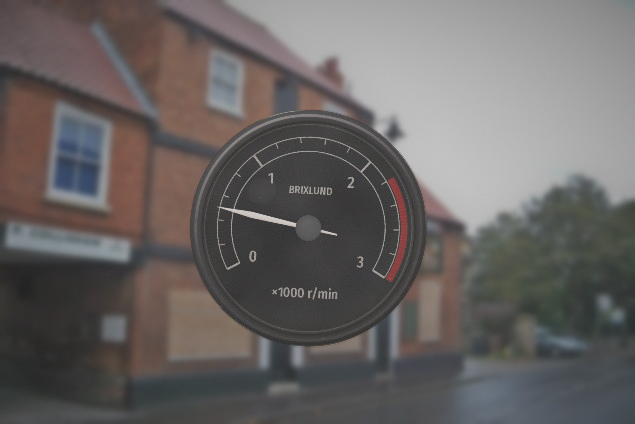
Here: 500 rpm
